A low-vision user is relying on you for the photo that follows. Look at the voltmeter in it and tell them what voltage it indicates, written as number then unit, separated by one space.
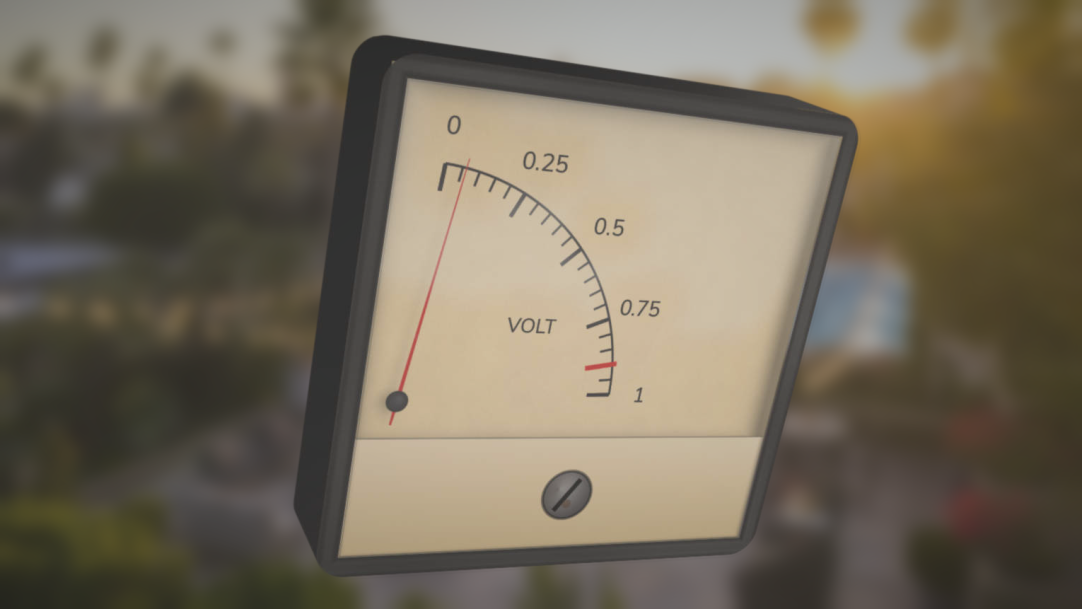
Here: 0.05 V
